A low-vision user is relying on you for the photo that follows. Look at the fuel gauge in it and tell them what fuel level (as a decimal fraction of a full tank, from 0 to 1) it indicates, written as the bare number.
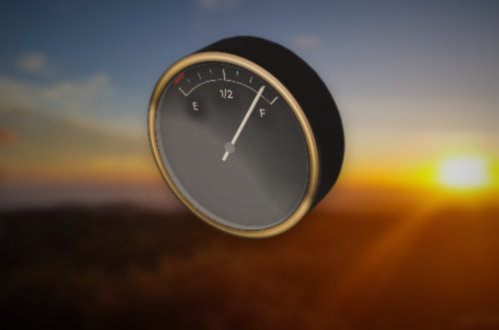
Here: 0.875
